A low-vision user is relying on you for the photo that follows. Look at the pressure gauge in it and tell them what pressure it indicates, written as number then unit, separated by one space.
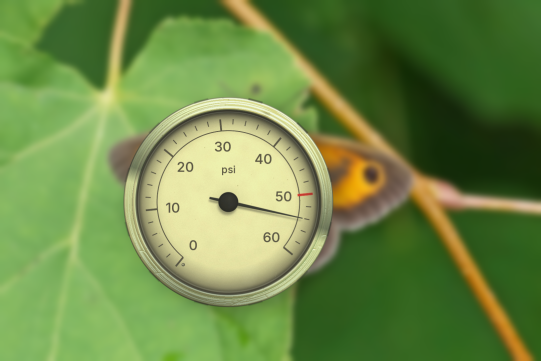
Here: 54 psi
